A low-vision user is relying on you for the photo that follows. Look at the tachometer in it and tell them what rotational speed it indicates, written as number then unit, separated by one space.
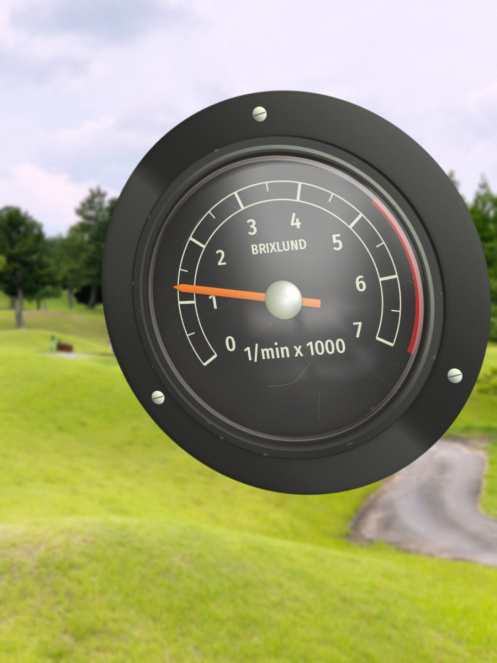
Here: 1250 rpm
